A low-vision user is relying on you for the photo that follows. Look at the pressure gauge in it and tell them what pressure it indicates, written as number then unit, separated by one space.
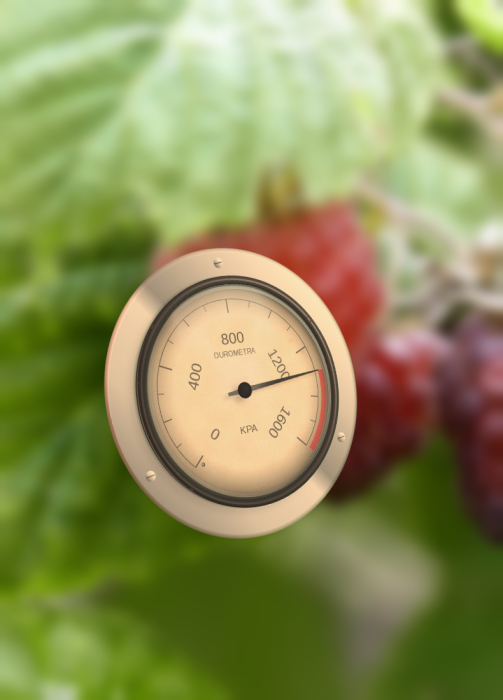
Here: 1300 kPa
